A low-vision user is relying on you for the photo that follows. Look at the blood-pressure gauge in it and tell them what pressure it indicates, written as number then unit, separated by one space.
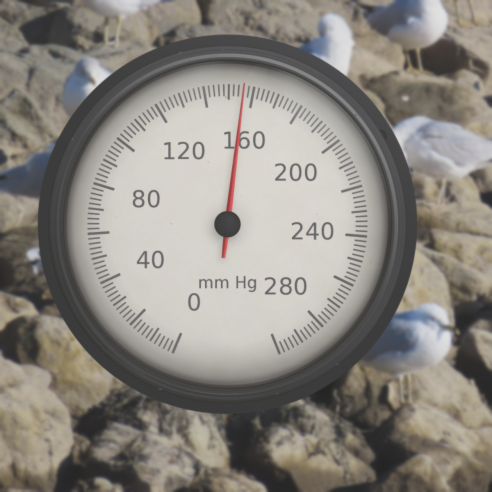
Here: 156 mmHg
